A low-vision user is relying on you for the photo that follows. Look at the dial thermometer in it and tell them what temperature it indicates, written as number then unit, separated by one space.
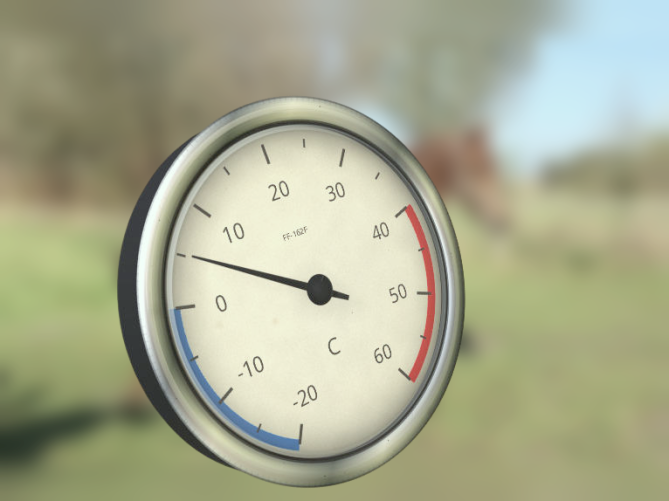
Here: 5 °C
